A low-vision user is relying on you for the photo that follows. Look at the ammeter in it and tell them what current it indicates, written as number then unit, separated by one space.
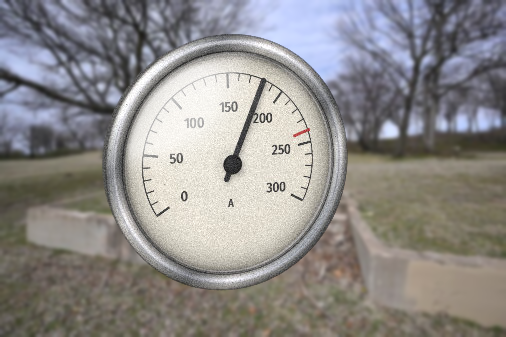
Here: 180 A
